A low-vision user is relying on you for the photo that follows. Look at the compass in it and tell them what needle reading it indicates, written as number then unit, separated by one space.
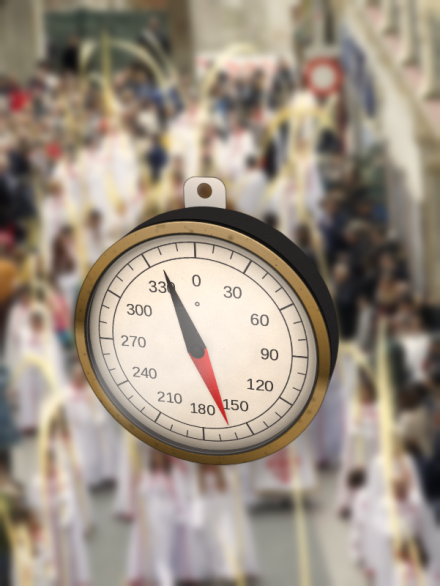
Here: 160 °
